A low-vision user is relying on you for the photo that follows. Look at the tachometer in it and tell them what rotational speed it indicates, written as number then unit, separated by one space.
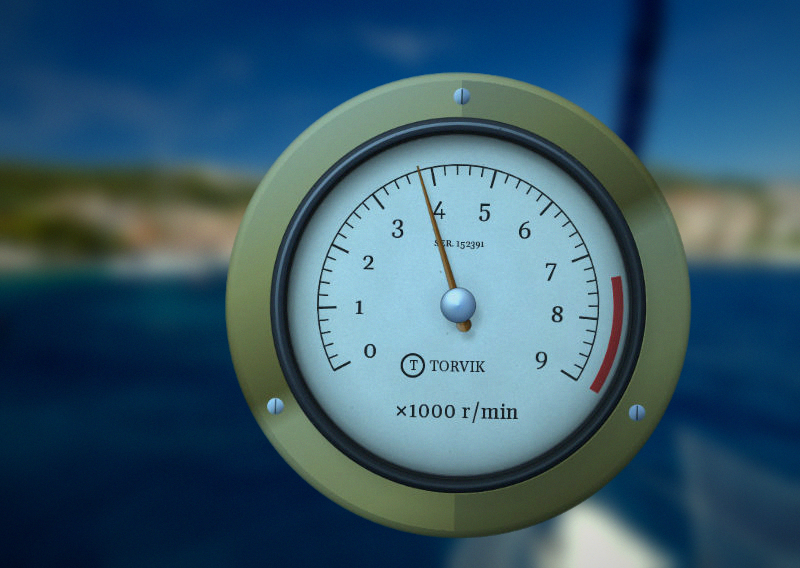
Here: 3800 rpm
